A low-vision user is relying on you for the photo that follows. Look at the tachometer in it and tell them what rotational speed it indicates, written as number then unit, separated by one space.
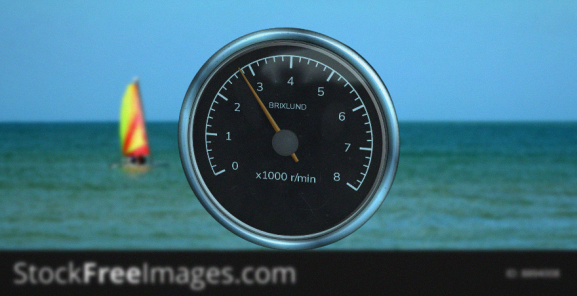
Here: 2800 rpm
